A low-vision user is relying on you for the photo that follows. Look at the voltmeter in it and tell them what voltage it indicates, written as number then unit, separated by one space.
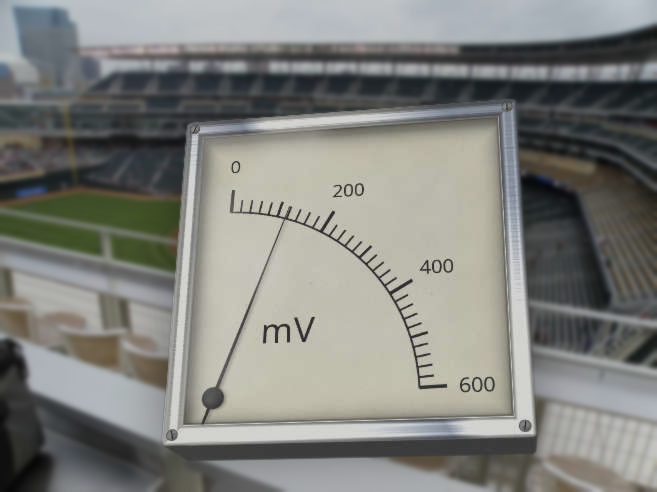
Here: 120 mV
